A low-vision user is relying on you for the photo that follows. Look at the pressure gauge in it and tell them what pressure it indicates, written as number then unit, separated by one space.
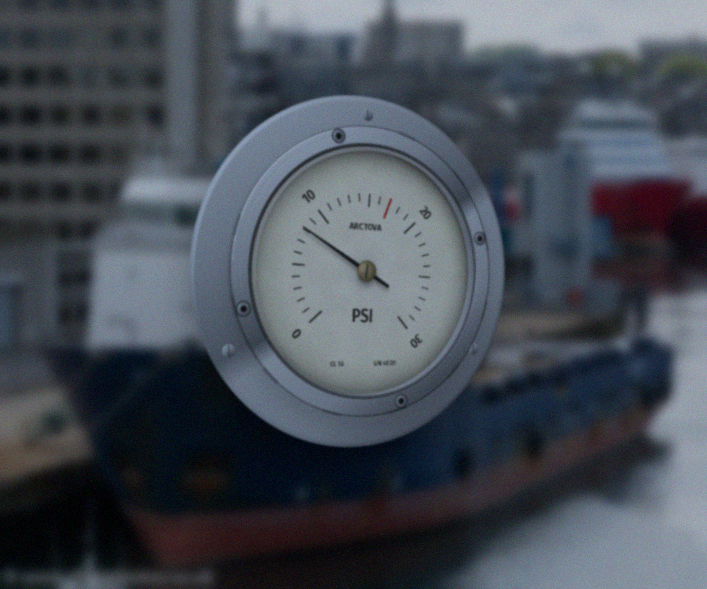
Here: 8 psi
